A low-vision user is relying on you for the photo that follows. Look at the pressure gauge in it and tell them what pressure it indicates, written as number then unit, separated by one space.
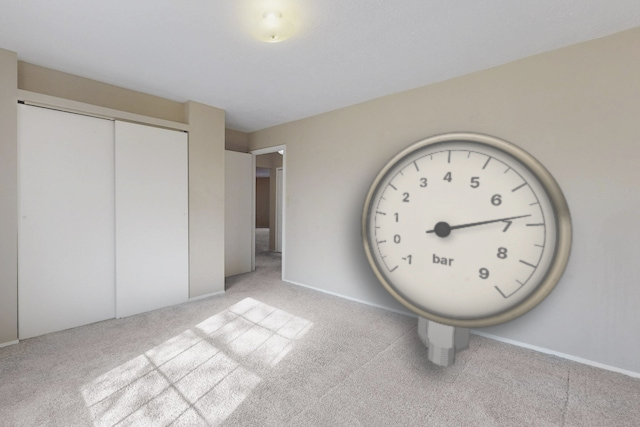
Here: 6.75 bar
